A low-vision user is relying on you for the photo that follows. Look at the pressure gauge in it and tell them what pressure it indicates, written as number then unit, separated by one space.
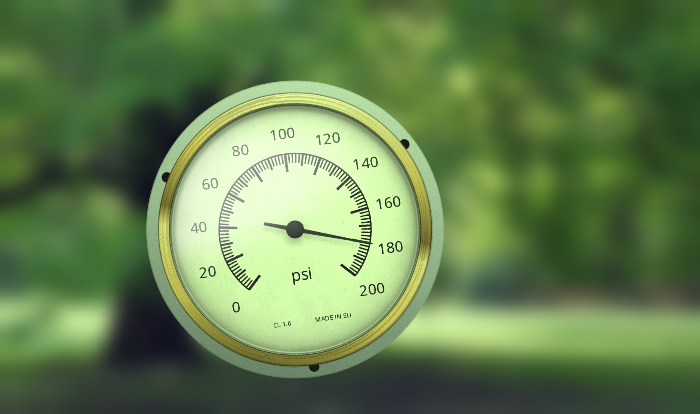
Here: 180 psi
